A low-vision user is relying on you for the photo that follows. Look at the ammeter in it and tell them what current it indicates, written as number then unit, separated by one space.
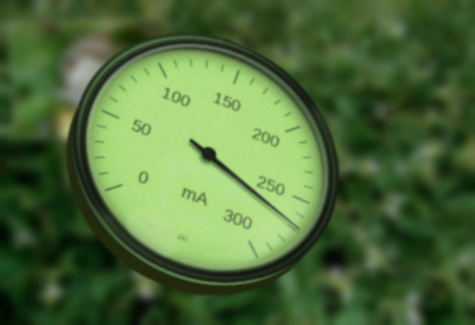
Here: 270 mA
